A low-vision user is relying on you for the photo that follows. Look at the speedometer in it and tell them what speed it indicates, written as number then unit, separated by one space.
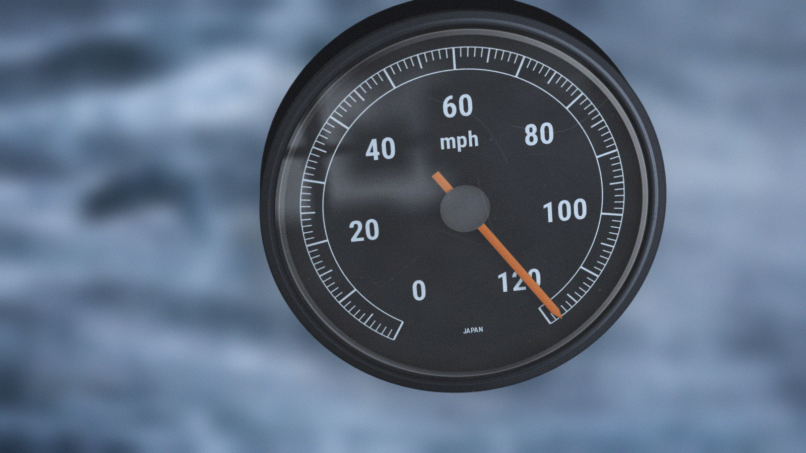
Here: 118 mph
